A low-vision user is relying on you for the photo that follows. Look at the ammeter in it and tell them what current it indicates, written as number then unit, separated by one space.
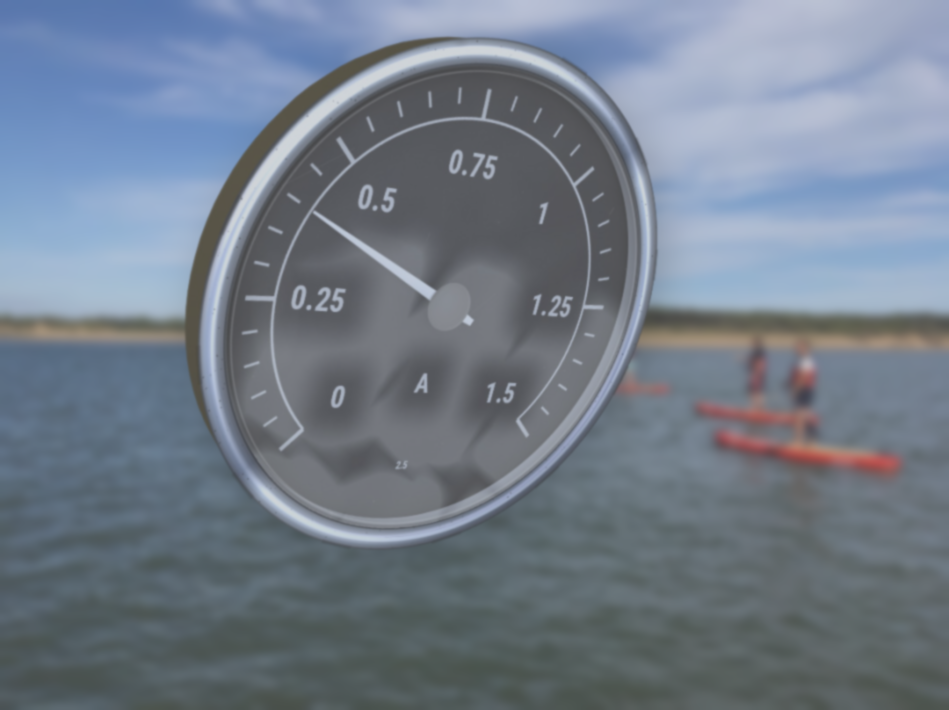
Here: 0.4 A
